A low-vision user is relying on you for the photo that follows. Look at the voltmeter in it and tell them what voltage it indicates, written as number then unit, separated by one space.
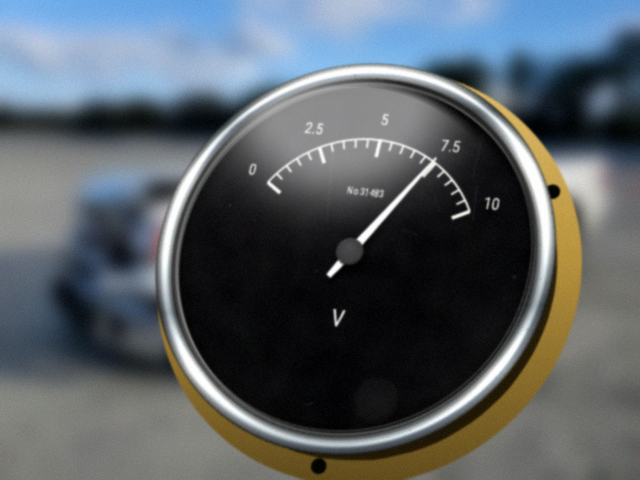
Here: 7.5 V
